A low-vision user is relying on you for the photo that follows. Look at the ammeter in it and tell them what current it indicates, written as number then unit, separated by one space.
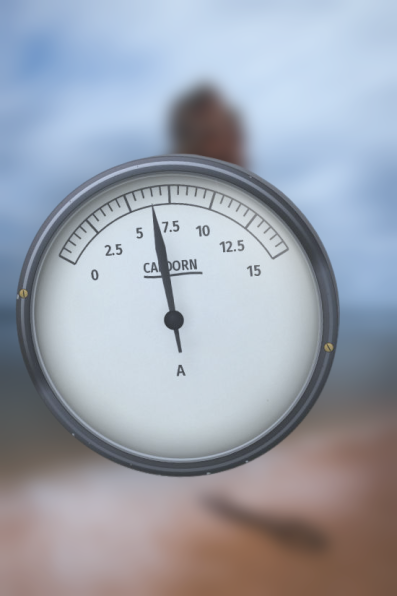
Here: 6.5 A
